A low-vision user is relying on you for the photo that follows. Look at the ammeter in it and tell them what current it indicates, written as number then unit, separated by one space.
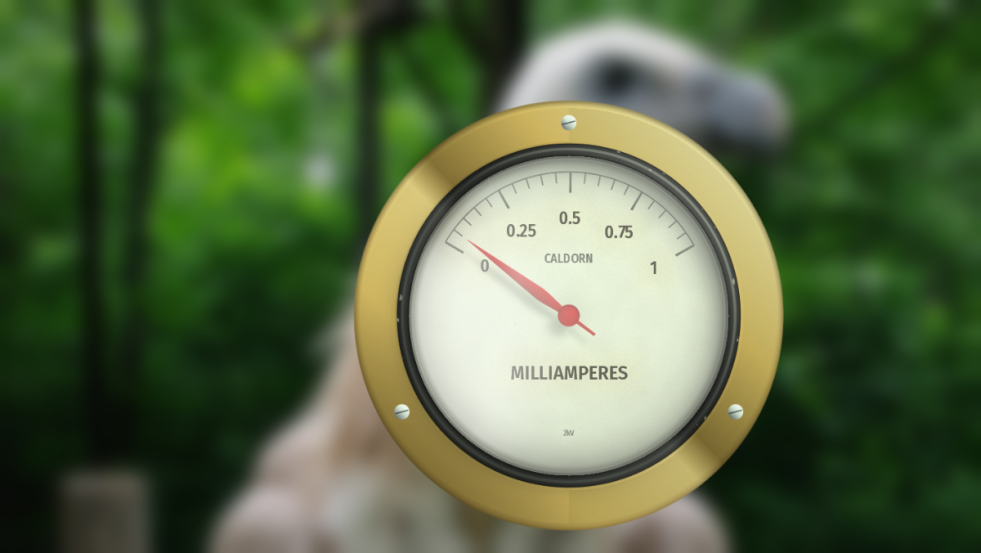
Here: 0.05 mA
